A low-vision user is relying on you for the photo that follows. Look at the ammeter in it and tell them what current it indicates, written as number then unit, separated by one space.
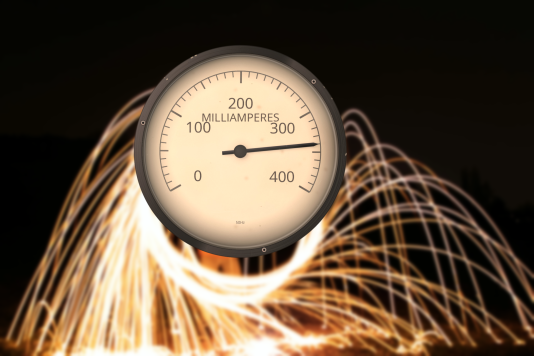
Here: 340 mA
